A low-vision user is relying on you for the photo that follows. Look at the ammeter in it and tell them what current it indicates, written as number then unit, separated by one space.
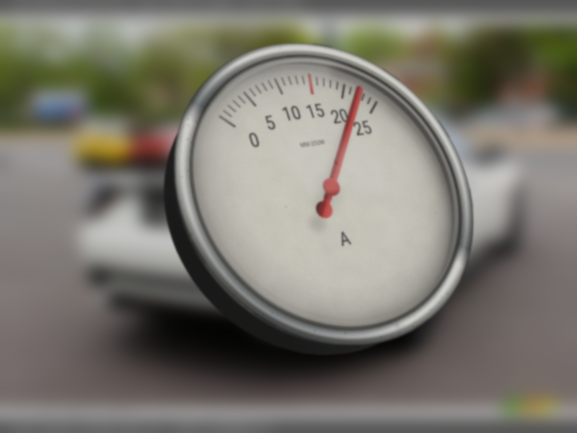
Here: 22 A
